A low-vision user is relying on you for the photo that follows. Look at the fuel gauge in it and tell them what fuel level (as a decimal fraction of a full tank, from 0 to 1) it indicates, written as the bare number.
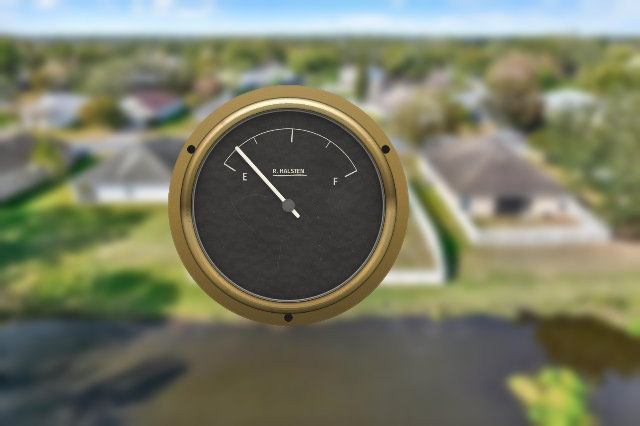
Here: 0.125
